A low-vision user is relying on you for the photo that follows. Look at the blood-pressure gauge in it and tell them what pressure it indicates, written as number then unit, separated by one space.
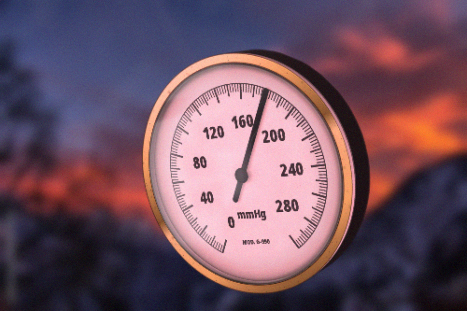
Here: 180 mmHg
